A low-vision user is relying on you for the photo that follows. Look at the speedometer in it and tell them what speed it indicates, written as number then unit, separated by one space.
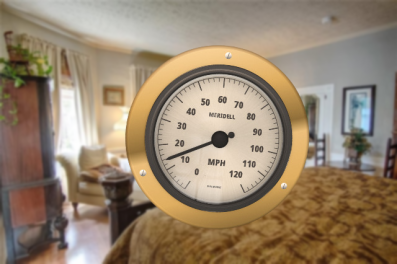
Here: 14 mph
